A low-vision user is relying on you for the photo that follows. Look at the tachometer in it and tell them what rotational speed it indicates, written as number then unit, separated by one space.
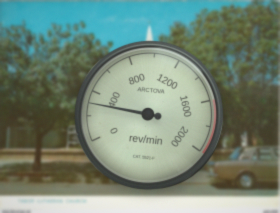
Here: 300 rpm
